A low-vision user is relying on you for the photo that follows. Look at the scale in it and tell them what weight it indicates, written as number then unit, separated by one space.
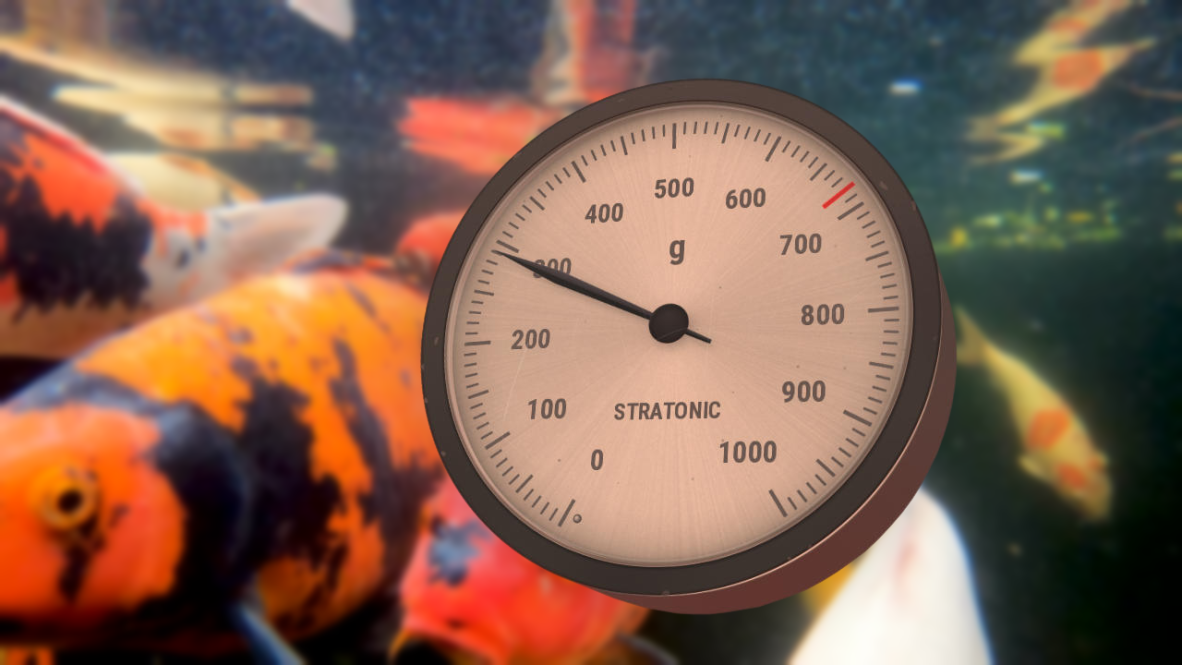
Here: 290 g
